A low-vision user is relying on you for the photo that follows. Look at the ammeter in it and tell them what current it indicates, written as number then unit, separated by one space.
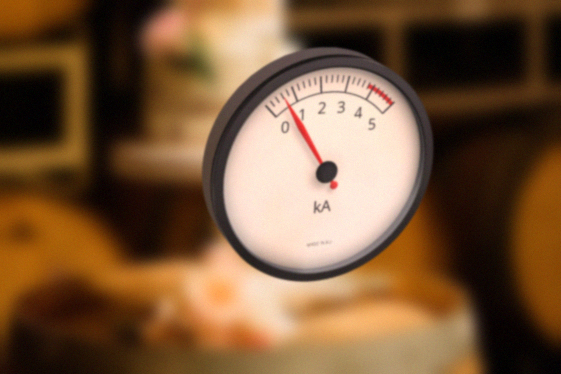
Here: 0.6 kA
